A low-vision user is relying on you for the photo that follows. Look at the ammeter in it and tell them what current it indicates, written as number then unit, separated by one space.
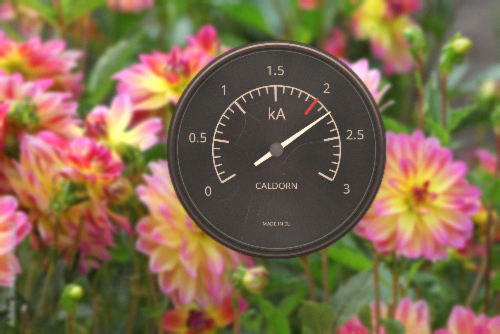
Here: 2.2 kA
